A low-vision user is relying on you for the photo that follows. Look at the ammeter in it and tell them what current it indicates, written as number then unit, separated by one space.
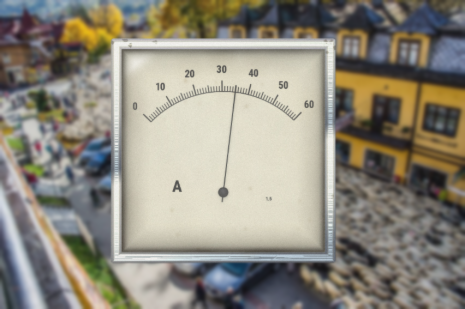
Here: 35 A
